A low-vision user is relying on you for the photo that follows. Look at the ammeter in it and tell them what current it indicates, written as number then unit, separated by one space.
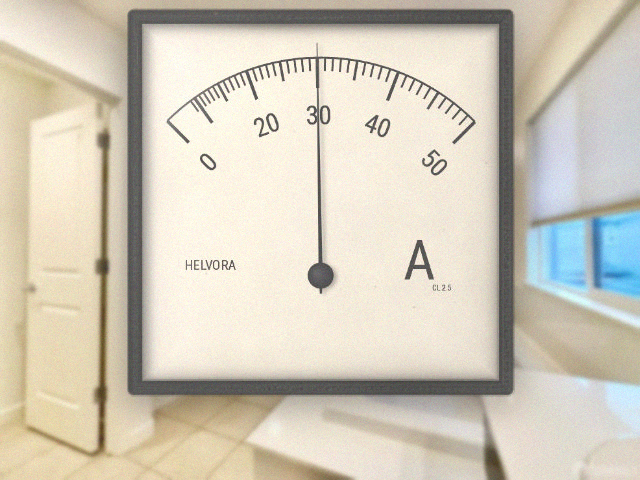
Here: 30 A
